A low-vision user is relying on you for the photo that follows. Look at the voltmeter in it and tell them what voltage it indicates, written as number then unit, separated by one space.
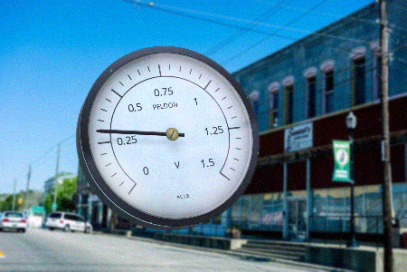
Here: 0.3 V
